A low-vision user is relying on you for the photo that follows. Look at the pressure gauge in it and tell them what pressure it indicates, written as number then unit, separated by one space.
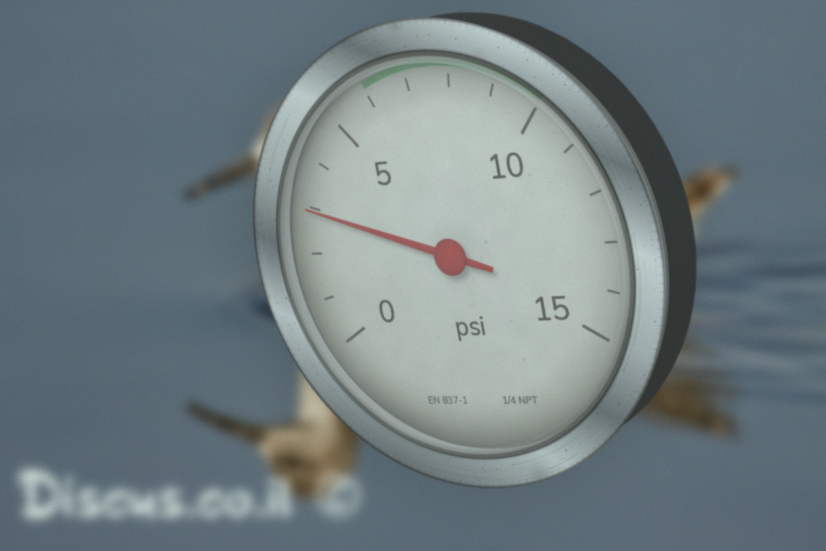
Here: 3 psi
